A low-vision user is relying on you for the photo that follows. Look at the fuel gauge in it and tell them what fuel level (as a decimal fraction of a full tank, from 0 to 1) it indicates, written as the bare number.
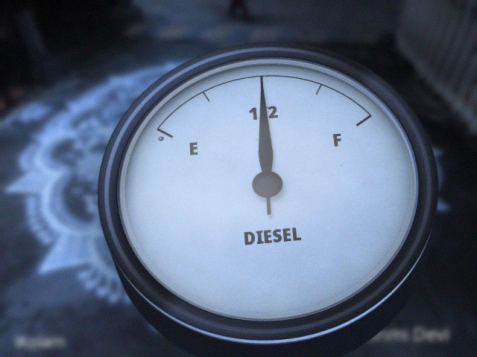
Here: 0.5
